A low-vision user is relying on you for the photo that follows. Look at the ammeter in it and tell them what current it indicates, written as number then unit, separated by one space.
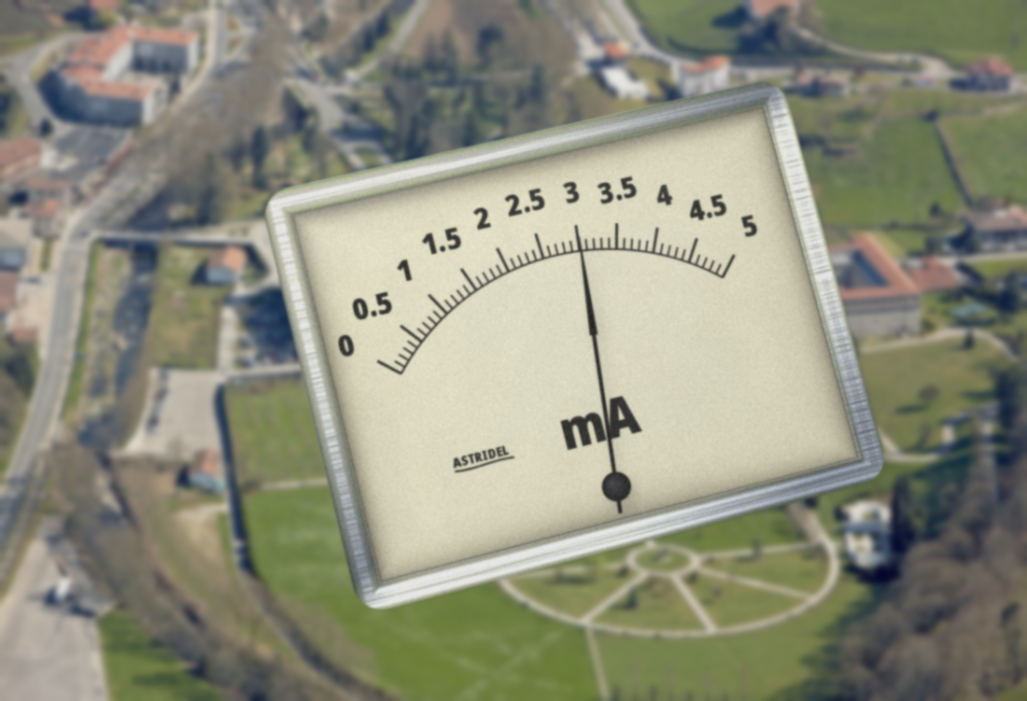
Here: 3 mA
